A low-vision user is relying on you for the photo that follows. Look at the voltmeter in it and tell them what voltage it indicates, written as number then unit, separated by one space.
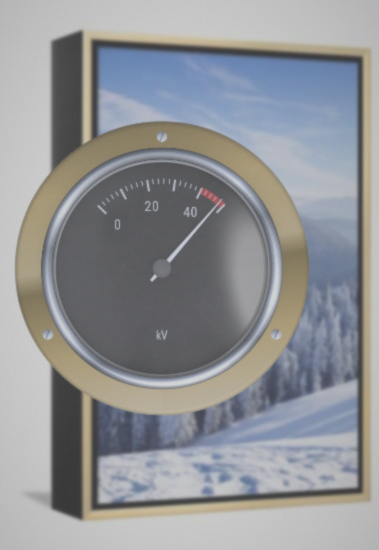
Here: 48 kV
